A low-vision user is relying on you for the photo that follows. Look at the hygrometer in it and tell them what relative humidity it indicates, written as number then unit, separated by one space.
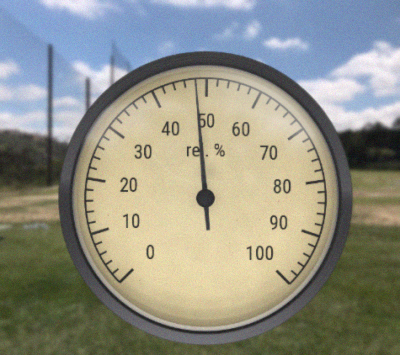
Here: 48 %
